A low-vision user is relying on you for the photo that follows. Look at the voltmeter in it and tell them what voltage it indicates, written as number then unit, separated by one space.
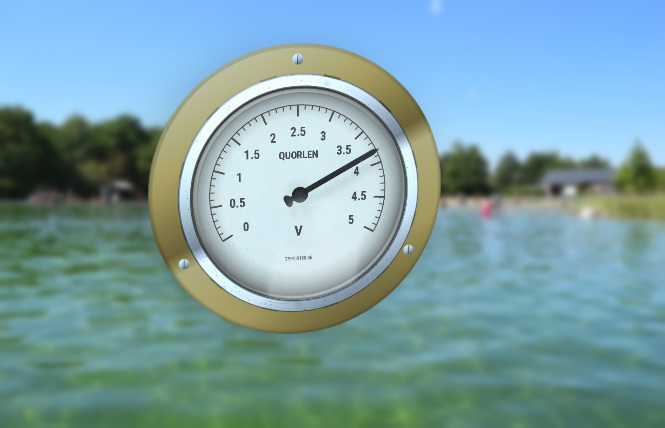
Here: 3.8 V
